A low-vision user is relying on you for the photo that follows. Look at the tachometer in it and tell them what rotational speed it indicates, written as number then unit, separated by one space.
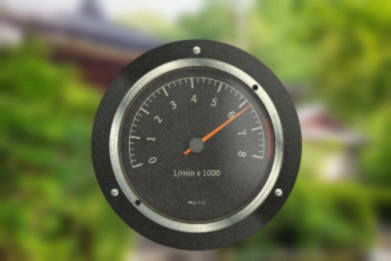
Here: 6200 rpm
